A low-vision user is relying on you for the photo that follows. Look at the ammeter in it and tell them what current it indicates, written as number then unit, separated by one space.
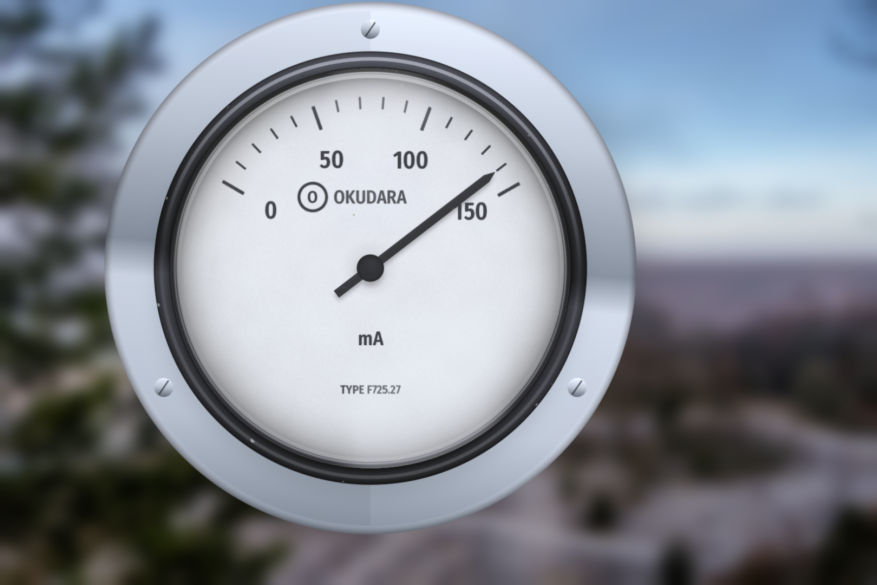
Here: 140 mA
